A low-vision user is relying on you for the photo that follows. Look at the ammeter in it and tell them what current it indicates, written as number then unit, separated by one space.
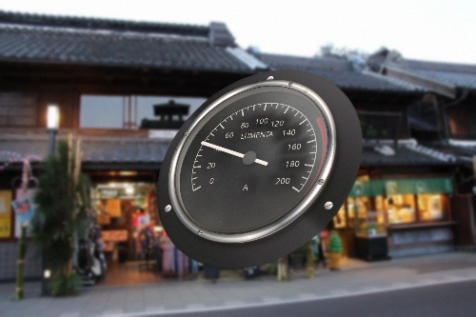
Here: 40 A
